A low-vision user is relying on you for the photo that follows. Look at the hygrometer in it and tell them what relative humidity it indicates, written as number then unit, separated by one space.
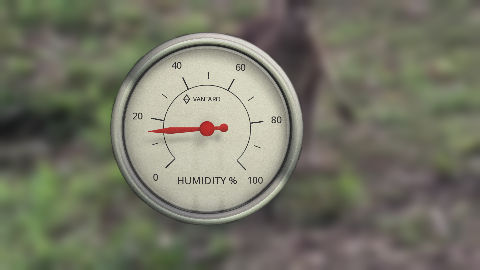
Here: 15 %
